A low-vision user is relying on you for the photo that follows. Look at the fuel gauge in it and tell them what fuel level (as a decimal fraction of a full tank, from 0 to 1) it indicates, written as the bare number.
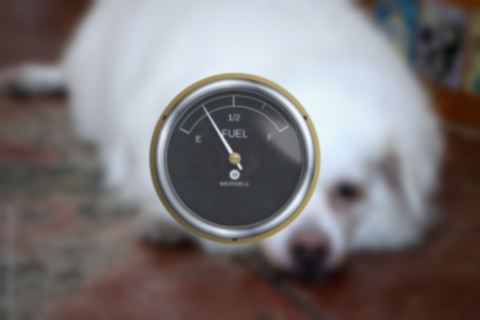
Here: 0.25
